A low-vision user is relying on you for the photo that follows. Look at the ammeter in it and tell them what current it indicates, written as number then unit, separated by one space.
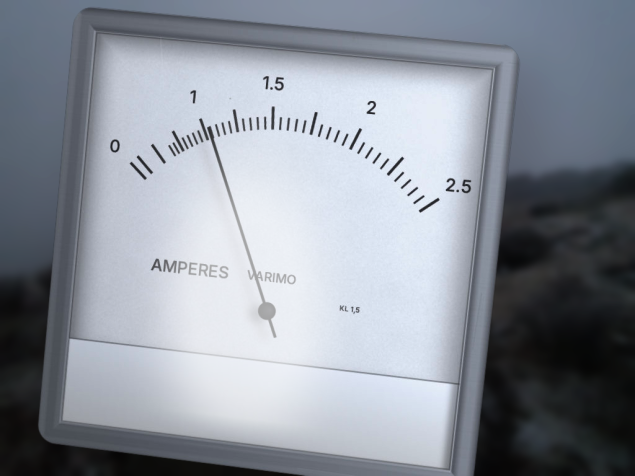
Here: 1.05 A
